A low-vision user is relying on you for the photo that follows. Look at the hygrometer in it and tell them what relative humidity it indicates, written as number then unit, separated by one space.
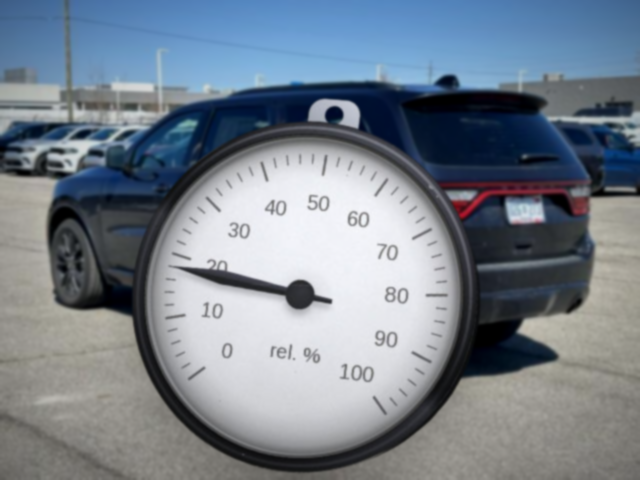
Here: 18 %
